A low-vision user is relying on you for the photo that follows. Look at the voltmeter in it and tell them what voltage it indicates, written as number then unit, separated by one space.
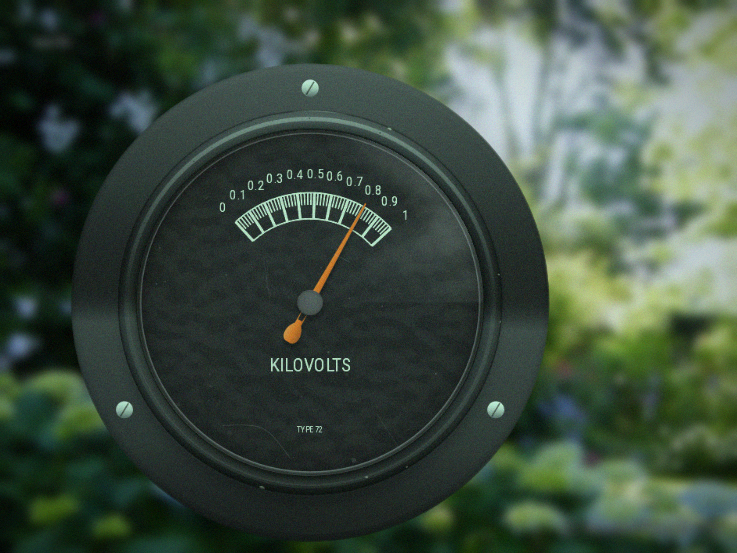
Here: 0.8 kV
